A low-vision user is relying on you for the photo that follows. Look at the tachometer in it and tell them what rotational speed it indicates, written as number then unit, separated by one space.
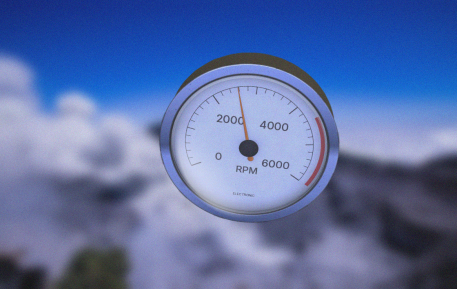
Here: 2600 rpm
